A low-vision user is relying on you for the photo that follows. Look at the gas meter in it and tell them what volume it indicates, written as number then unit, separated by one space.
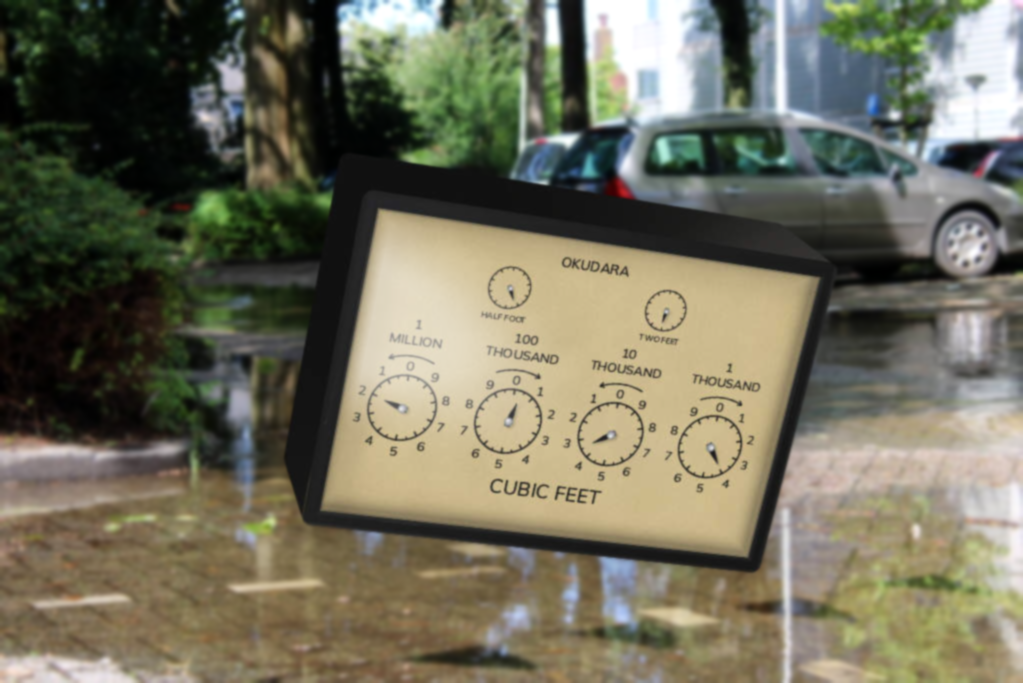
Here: 203400 ft³
